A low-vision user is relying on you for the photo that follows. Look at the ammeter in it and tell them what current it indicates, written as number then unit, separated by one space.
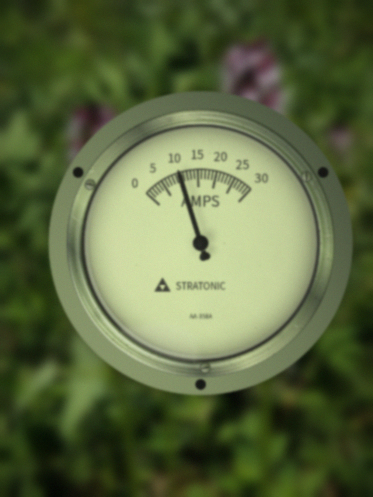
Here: 10 A
